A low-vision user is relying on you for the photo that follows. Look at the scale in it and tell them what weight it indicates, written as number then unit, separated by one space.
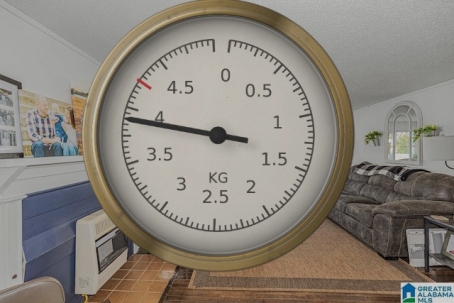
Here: 3.9 kg
